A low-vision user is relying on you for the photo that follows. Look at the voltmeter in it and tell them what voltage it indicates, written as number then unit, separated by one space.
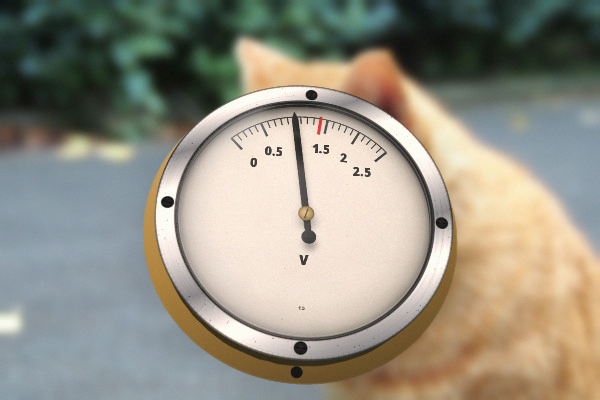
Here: 1 V
